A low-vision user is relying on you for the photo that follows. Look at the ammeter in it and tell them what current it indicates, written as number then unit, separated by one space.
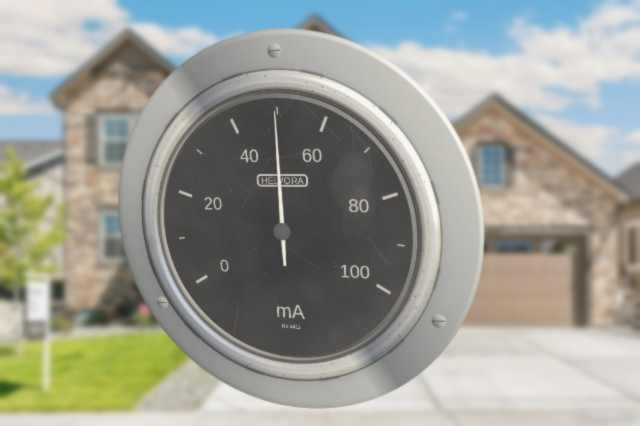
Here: 50 mA
